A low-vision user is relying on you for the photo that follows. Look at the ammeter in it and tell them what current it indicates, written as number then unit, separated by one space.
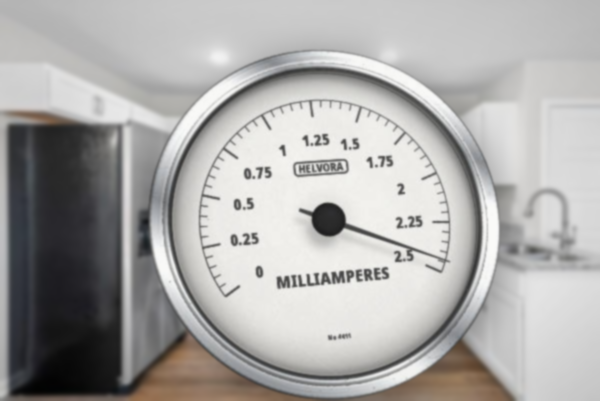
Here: 2.45 mA
